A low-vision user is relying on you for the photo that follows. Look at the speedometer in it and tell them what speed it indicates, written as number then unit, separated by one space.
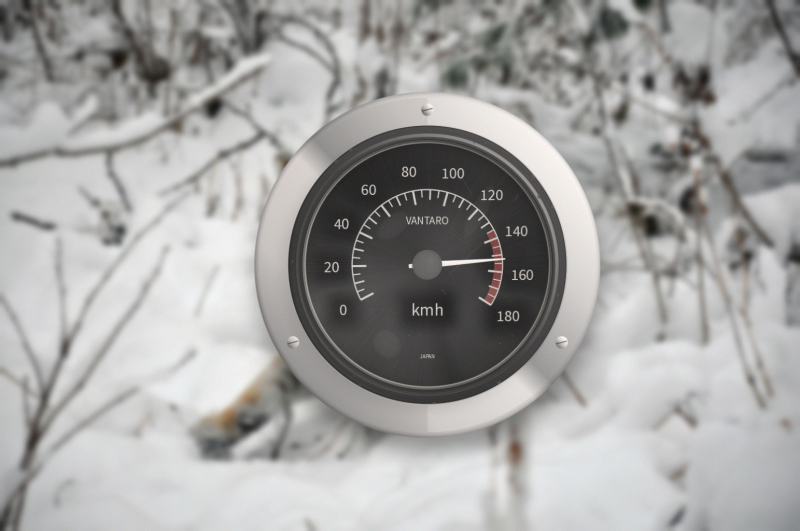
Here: 152.5 km/h
